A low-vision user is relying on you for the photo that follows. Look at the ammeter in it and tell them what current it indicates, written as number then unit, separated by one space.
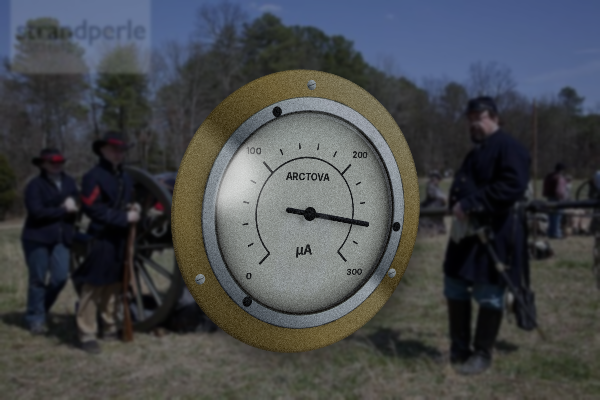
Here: 260 µA
